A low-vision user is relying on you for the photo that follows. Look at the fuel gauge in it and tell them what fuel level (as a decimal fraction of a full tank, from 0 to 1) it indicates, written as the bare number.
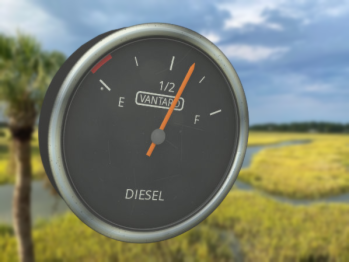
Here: 0.625
